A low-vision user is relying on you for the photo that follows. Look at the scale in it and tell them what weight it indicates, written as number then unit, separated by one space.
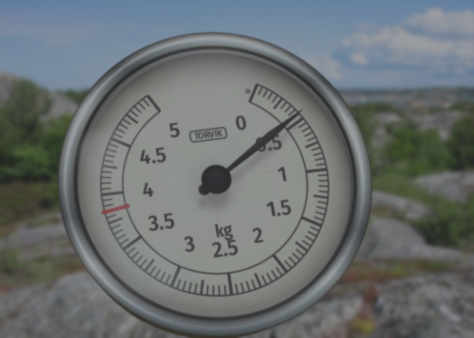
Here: 0.45 kg
